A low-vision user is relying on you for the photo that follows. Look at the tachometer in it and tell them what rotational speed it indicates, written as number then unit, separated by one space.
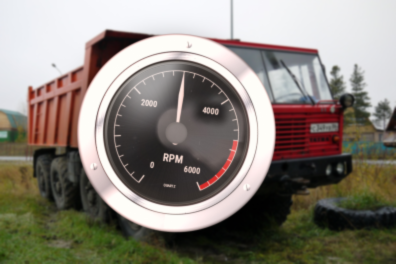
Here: 3000 rpm
